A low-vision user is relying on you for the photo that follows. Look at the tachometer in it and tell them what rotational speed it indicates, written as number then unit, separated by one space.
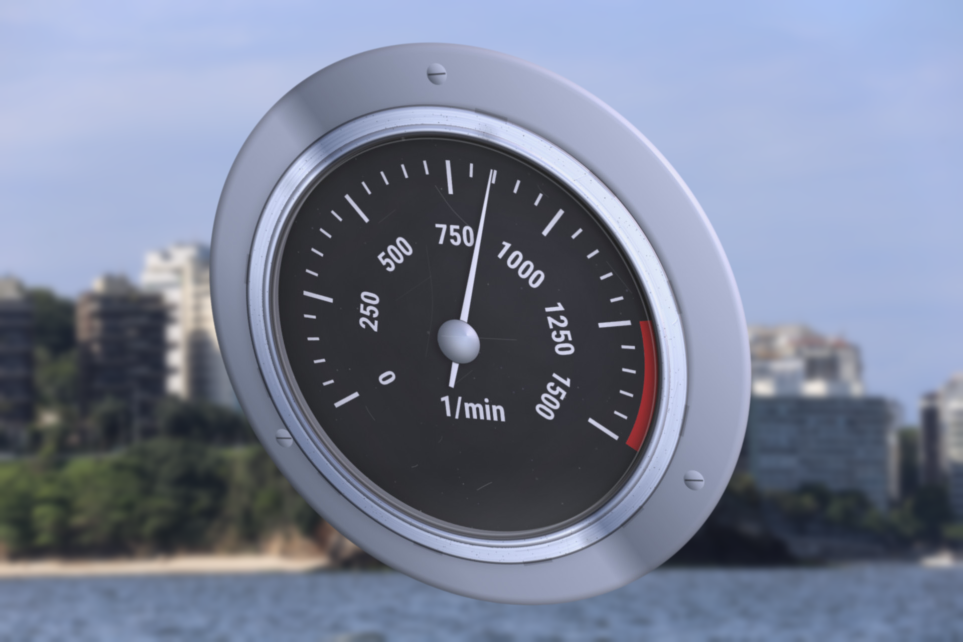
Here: 850 rpm
